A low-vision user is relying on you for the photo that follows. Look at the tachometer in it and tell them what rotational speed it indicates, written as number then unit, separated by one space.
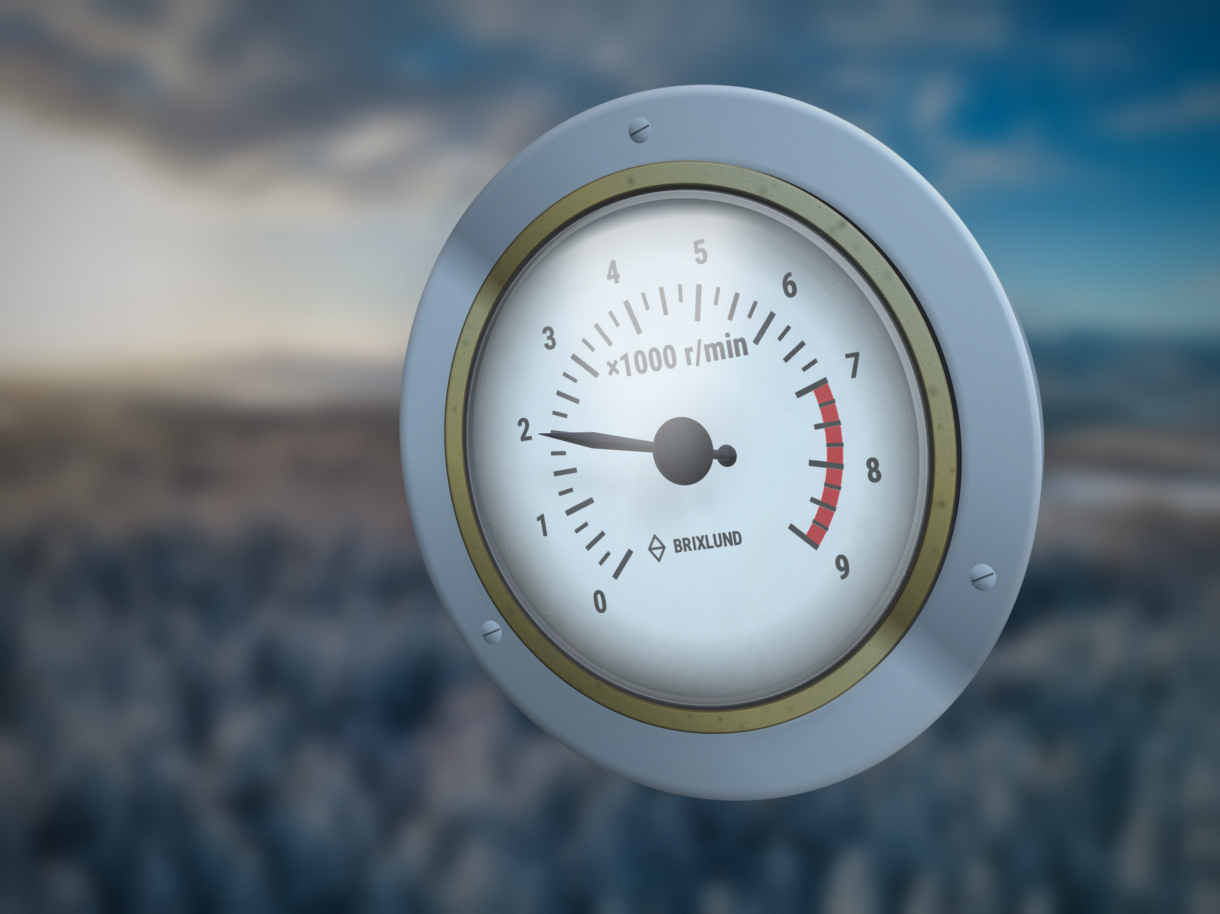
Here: 2000 rpm
